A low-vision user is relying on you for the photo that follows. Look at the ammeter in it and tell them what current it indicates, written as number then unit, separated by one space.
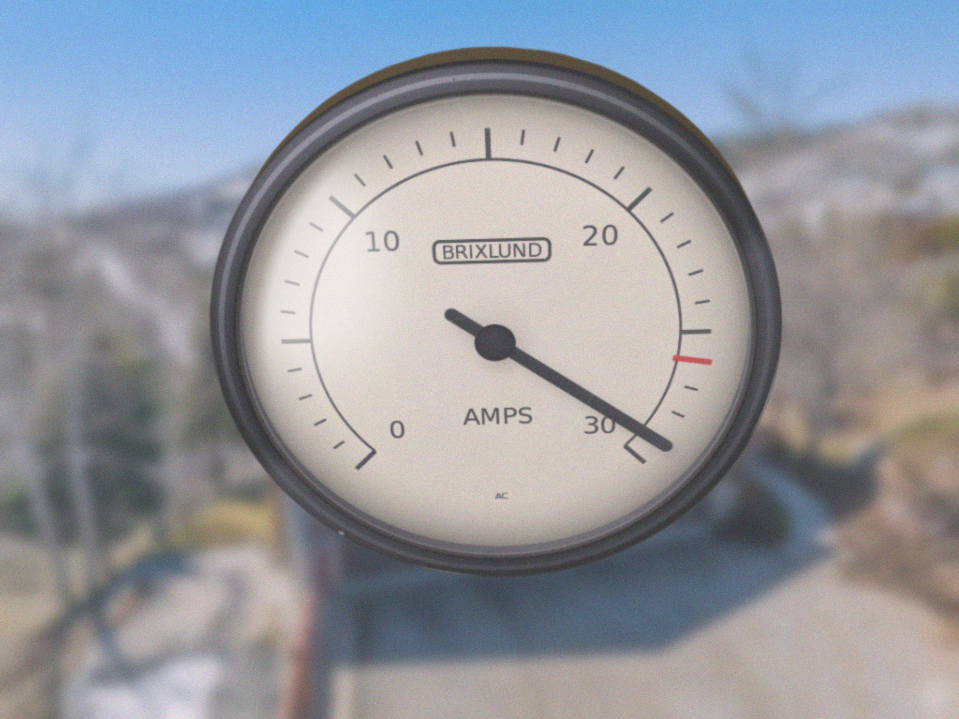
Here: 29 A
